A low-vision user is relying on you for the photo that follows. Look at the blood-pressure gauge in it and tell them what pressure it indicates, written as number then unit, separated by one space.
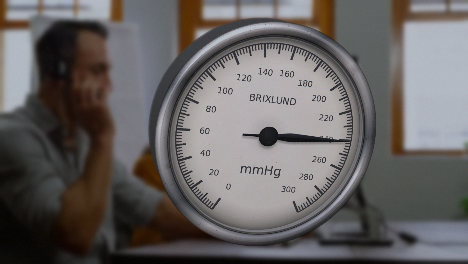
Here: 240 mmHg
